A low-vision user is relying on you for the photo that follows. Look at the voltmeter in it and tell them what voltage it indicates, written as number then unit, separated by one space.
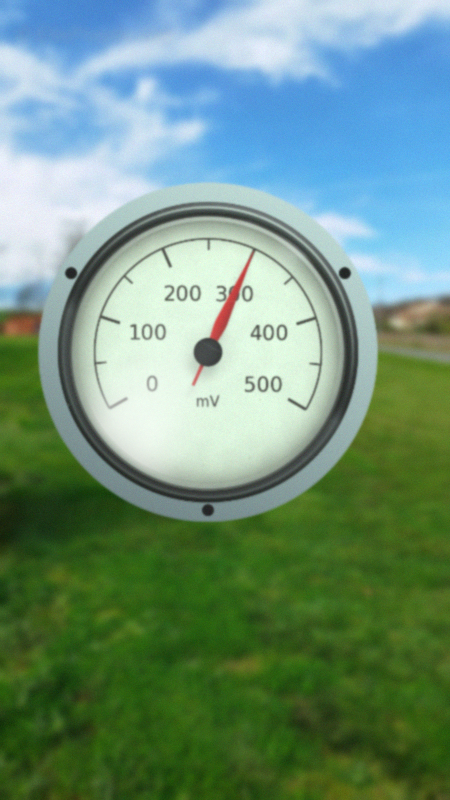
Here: 300 mV
